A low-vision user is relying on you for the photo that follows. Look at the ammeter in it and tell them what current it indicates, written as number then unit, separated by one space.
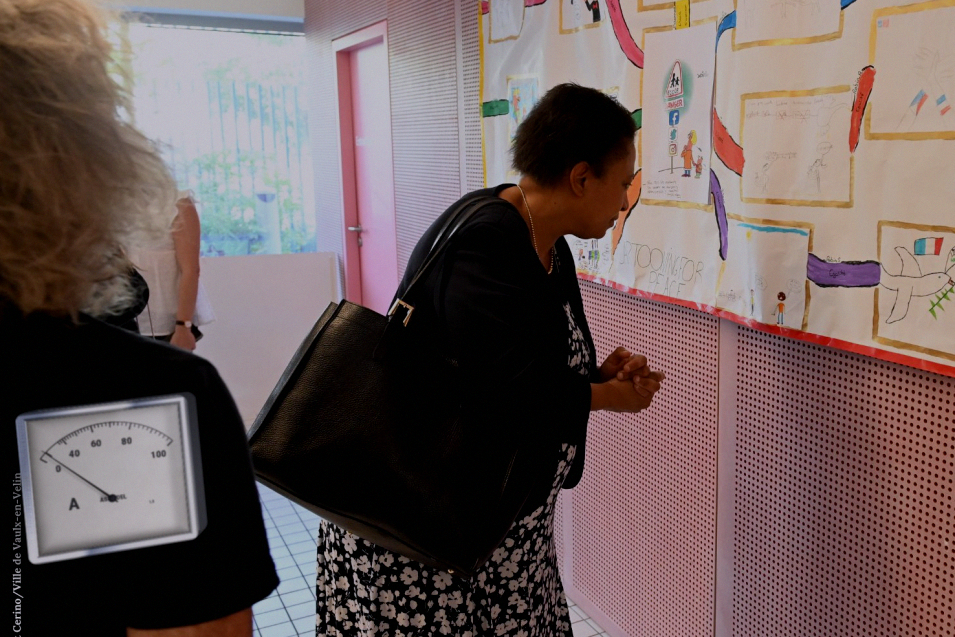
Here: 20 A
